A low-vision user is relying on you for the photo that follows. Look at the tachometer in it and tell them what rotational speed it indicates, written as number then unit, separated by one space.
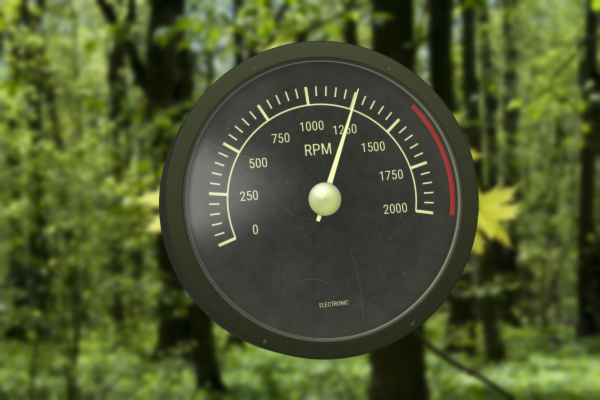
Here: 1250 rpm
